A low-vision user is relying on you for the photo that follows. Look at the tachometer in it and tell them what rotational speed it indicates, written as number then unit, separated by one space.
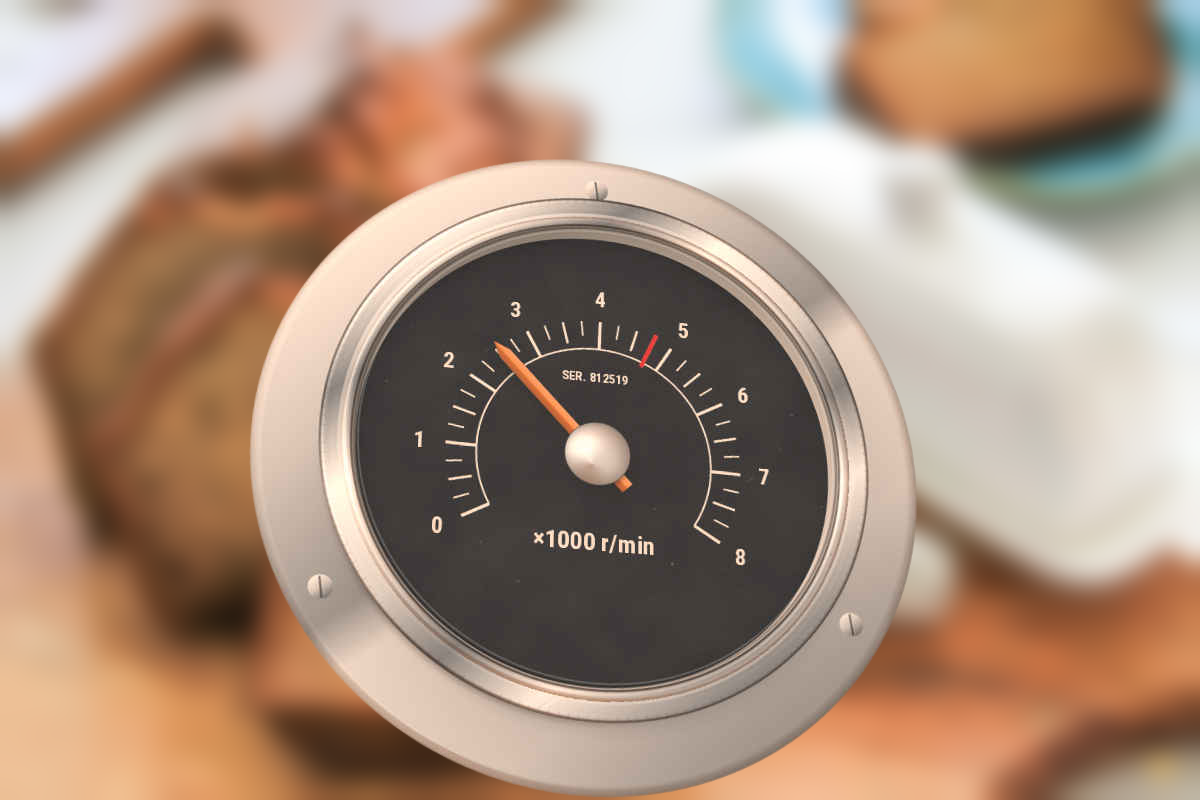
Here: 2500 rpm
